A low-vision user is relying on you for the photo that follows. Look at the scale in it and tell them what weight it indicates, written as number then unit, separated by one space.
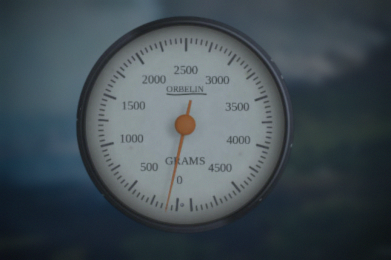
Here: 100 g
